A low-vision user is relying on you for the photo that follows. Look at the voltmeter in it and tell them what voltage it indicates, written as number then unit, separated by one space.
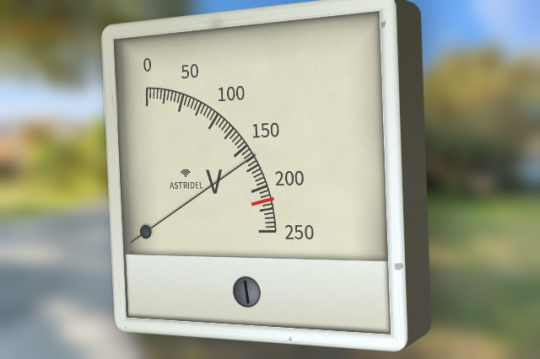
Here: 165 V
